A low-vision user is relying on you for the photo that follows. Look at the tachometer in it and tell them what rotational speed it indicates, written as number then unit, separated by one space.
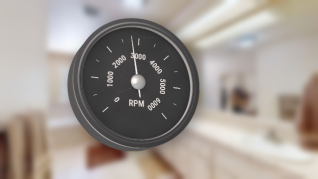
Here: 2750 rpm
